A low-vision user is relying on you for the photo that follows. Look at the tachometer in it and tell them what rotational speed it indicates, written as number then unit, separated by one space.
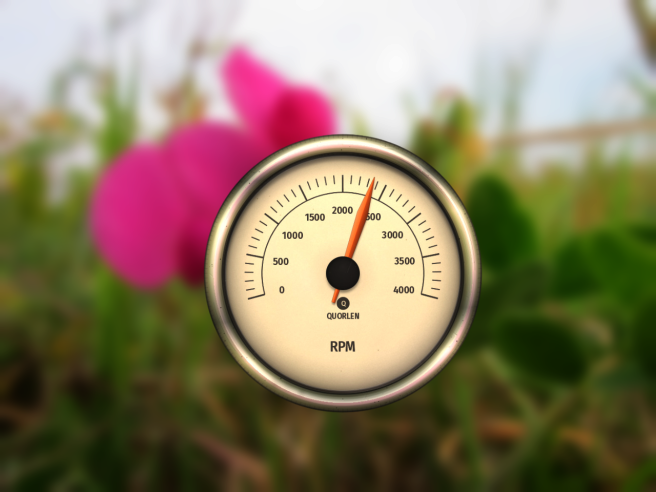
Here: 2350 rpm
